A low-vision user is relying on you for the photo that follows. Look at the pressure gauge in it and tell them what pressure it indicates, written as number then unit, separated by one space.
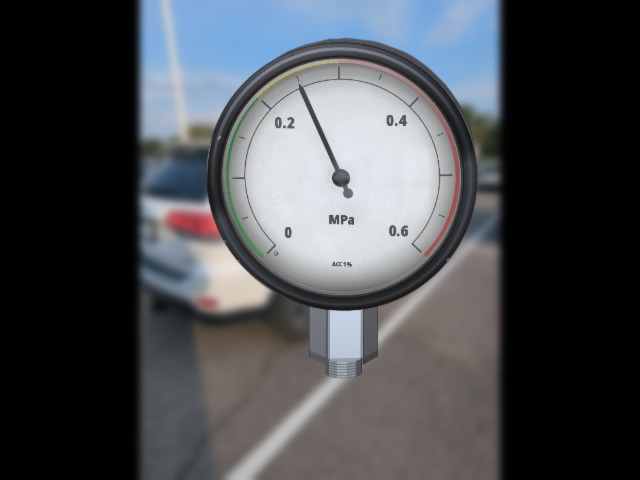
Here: 0.25 MPa
